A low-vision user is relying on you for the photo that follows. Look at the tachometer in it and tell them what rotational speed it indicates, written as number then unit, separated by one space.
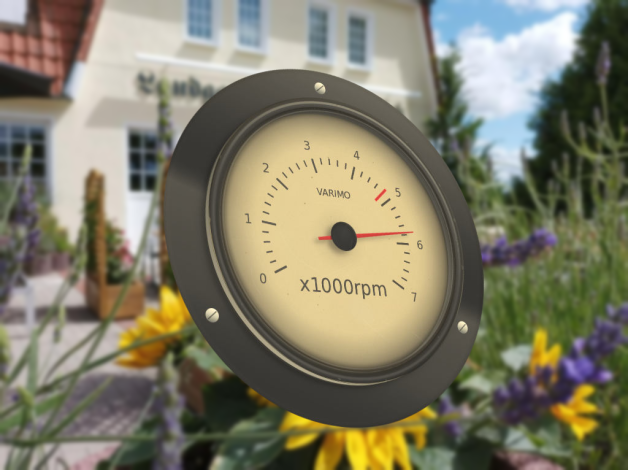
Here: 5800 rpm
